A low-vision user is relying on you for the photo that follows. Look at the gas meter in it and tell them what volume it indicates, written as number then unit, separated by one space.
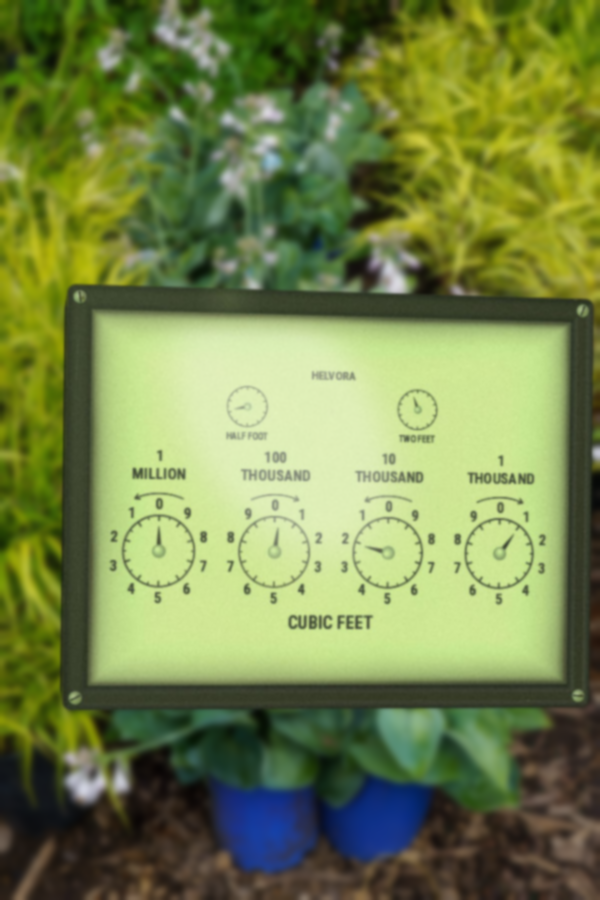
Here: 2100 ft³
